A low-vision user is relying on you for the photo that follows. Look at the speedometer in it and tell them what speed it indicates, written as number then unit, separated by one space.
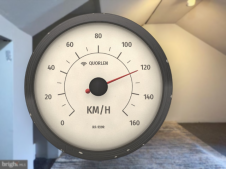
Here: 120 km/h
